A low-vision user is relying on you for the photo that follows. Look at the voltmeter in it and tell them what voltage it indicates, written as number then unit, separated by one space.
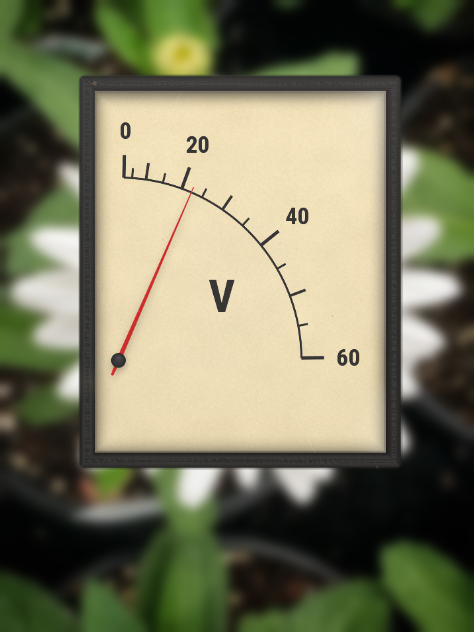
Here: 22.5 V
